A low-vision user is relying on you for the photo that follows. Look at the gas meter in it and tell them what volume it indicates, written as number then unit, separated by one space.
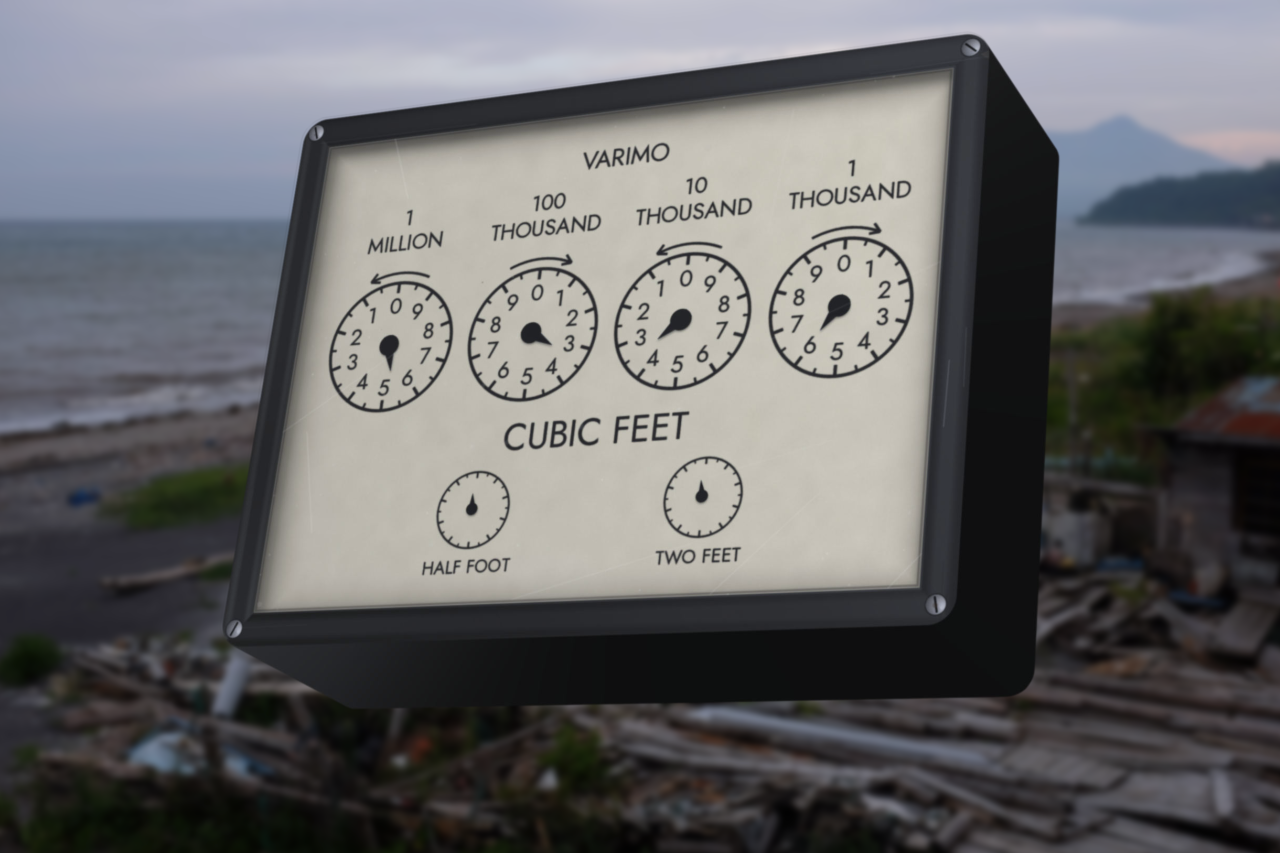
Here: 533600 ft³
